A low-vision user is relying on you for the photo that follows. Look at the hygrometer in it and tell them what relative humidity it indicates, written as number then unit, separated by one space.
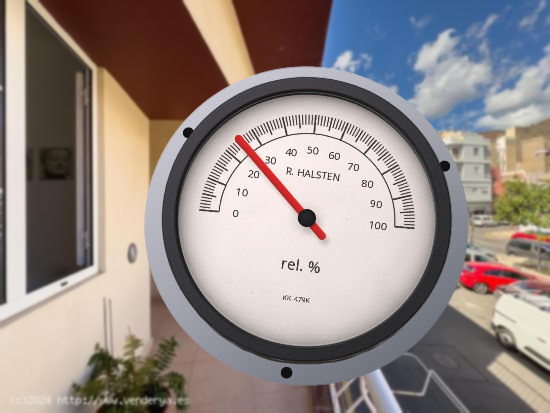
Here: 25 %
